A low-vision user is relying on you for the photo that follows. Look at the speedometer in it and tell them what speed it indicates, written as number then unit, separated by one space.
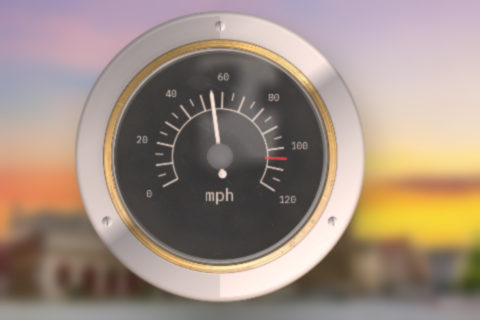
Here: 55 mph
